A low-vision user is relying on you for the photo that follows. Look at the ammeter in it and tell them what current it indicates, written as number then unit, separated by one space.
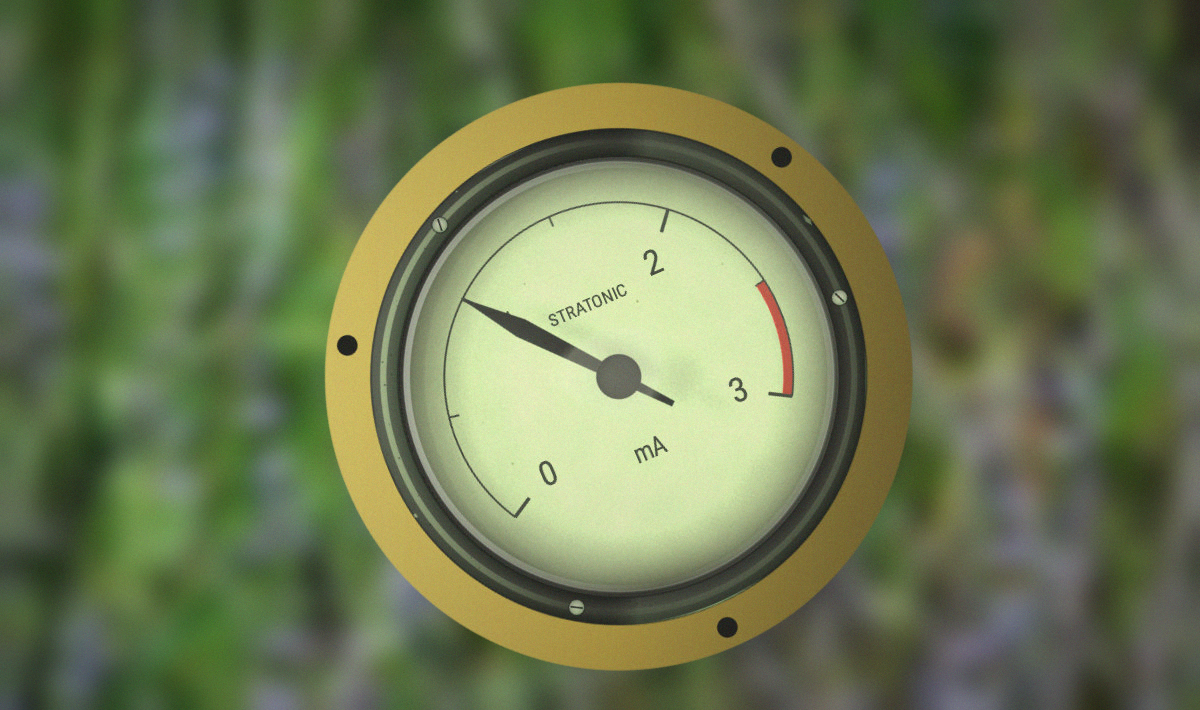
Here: 1 mA
